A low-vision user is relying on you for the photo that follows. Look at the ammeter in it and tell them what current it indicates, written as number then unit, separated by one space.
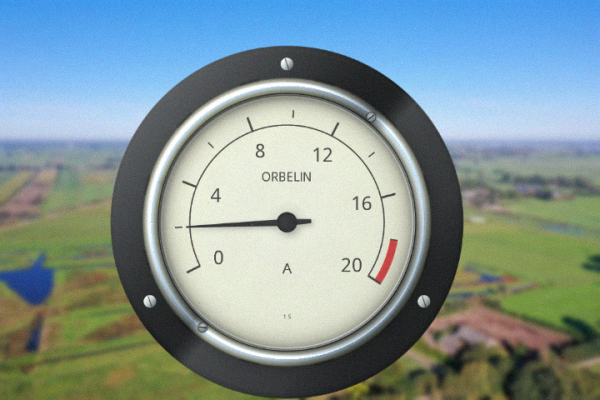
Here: 2 A
